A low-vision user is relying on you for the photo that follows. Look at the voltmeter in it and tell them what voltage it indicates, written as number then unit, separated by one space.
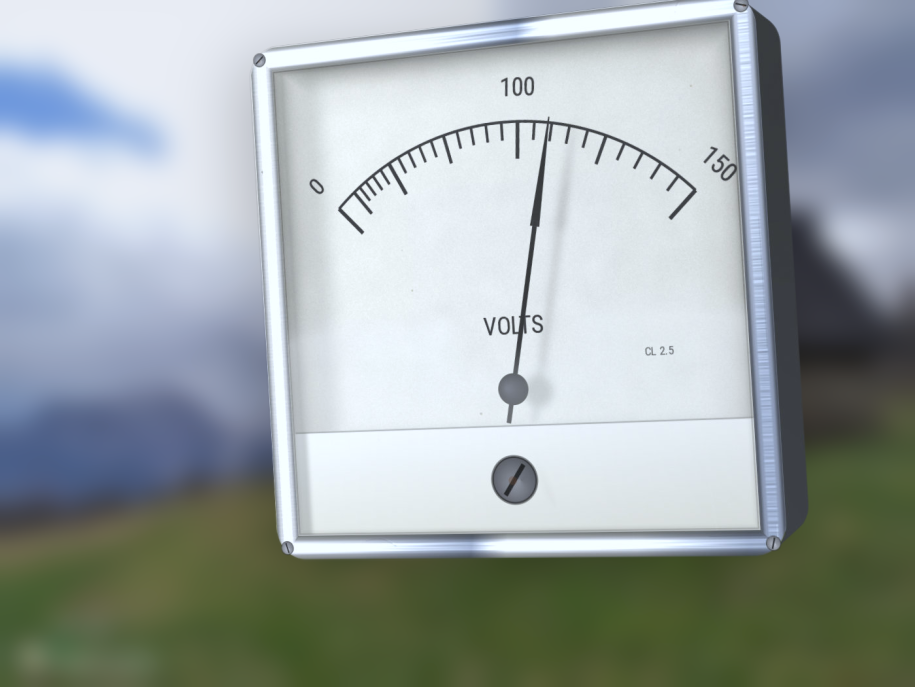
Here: 110 V
